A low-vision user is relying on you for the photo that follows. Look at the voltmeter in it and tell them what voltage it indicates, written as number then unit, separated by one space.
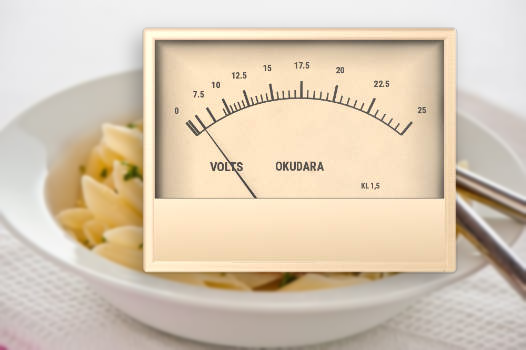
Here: 5 V
